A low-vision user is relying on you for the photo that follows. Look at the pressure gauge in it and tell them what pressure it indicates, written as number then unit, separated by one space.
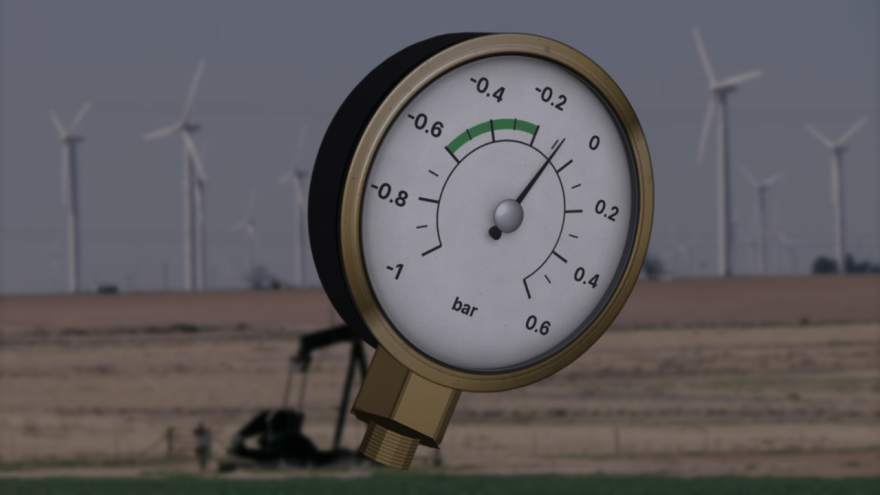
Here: -0.1 bar
